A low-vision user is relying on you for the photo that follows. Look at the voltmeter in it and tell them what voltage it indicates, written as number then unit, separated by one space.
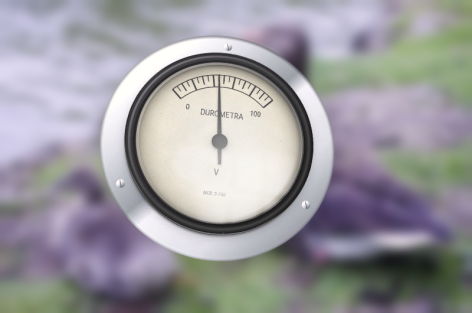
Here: 45 V
